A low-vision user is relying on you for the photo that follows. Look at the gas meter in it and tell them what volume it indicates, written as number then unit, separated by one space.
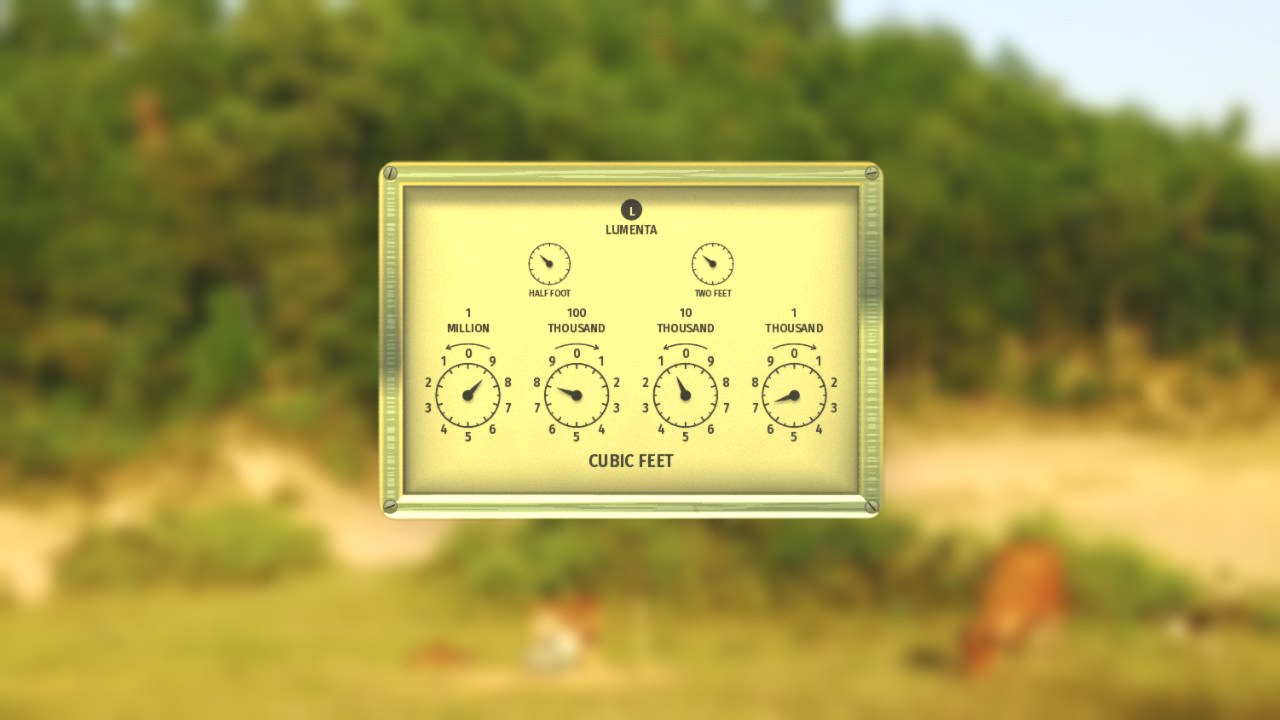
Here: 880700 ft³
